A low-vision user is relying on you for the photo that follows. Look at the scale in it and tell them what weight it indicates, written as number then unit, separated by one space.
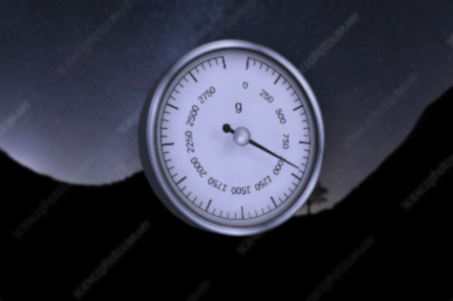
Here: 950 g
